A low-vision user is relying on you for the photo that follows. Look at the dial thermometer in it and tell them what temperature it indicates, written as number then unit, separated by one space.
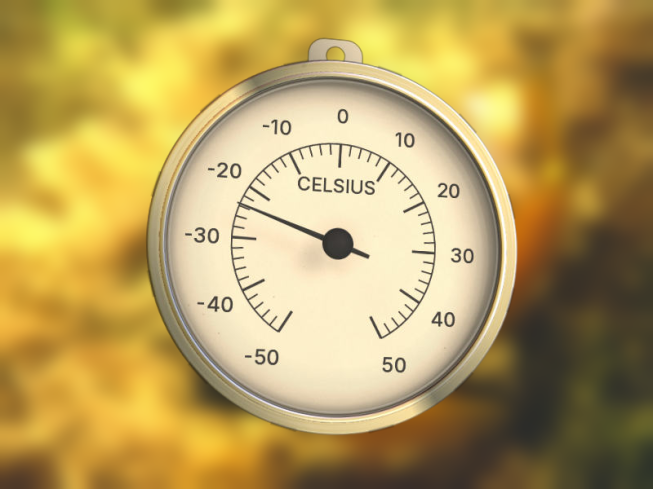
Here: -24 °C
